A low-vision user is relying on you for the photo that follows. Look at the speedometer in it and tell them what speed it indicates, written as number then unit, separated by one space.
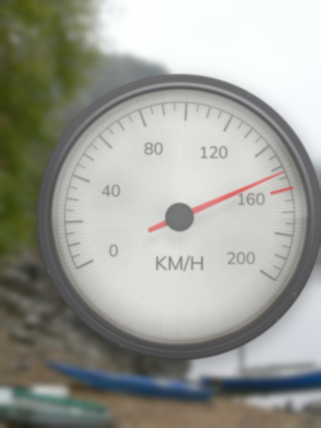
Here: 152.5 km/h
